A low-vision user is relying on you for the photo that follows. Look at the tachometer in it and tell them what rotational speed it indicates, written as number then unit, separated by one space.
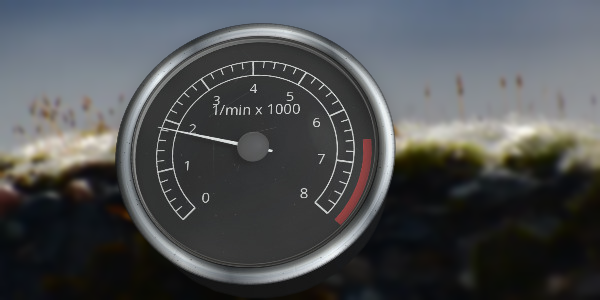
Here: 1800 rpm
